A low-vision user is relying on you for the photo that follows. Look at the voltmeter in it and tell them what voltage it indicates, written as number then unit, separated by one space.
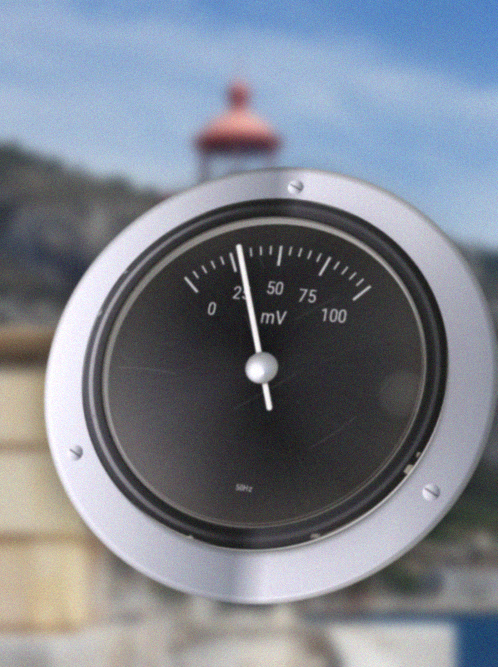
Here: 30 mV
